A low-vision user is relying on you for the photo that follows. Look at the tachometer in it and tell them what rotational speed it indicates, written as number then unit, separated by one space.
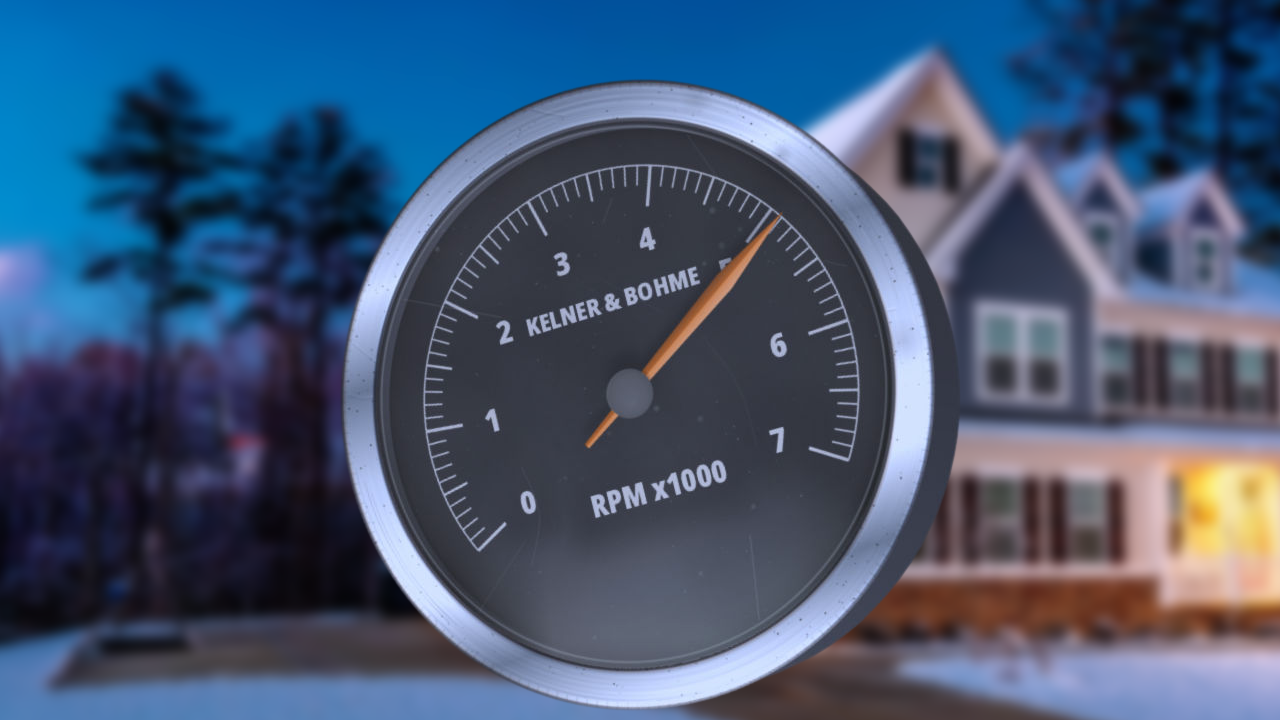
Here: 5100 rpm
